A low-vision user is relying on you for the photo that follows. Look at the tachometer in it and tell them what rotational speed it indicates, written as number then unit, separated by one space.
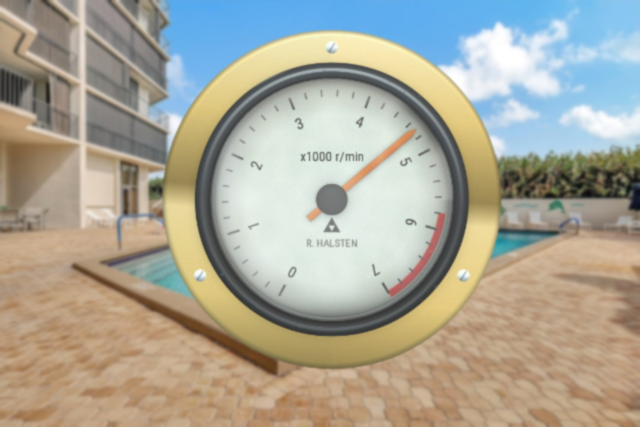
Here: 4700 rpm
